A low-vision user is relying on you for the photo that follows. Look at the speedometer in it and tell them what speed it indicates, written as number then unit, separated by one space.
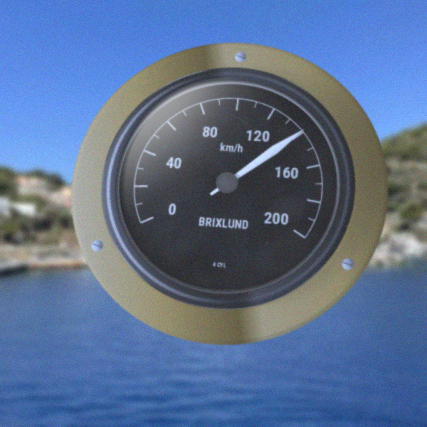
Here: 140 km/h
